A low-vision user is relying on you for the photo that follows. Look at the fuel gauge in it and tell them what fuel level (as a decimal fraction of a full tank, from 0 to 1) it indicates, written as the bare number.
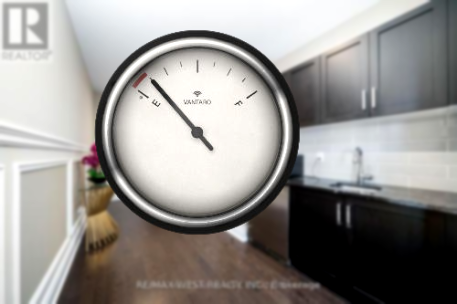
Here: 0.125
